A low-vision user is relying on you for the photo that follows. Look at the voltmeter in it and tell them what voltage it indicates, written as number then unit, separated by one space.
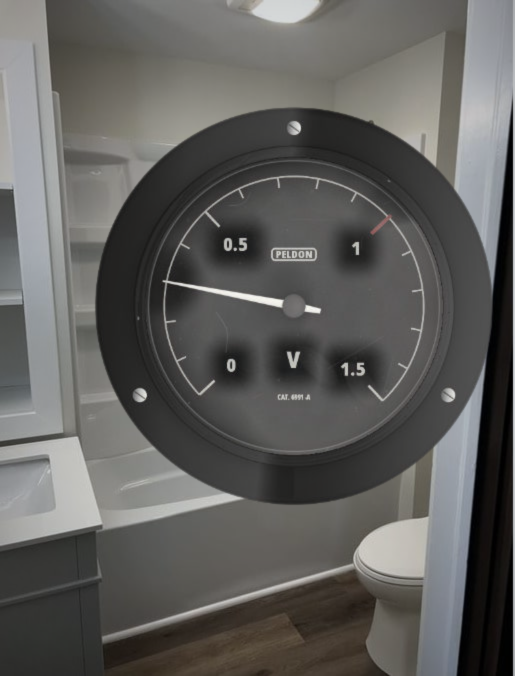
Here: 0.3 V
